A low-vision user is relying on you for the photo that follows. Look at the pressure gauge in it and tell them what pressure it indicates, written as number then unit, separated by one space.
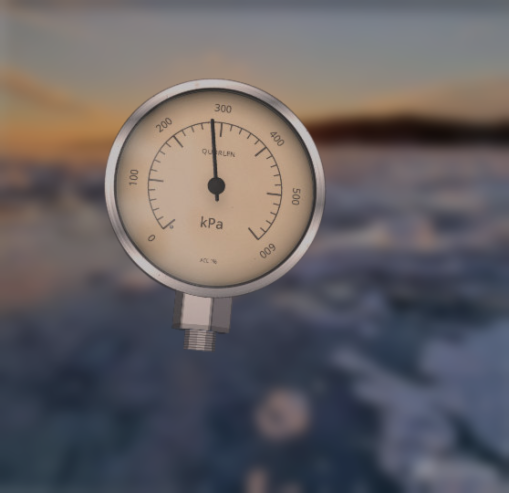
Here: 280 kPa
